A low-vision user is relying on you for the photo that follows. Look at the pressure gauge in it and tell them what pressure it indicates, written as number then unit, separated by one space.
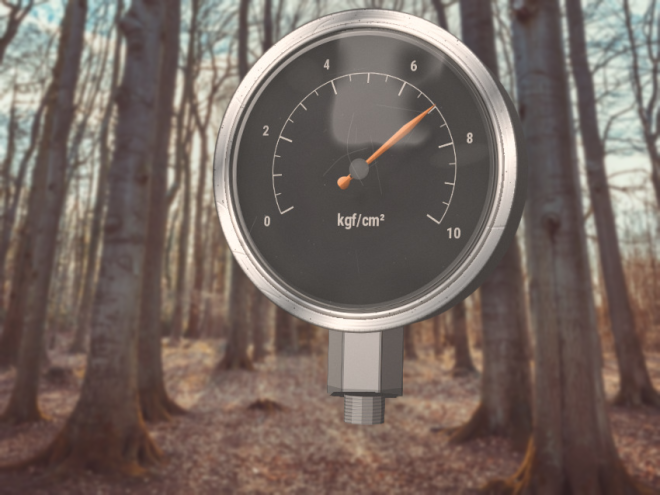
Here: 7 kg/cm²
